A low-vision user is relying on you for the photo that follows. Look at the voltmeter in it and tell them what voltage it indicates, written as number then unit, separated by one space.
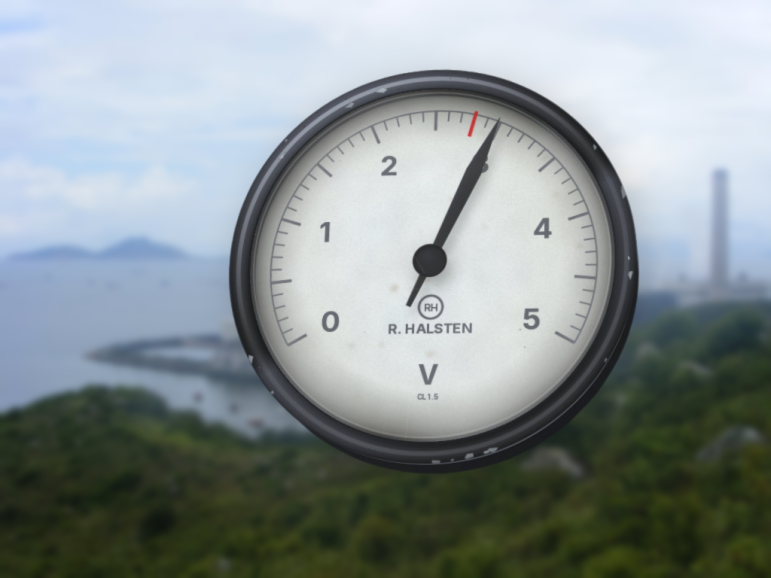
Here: 3 V
